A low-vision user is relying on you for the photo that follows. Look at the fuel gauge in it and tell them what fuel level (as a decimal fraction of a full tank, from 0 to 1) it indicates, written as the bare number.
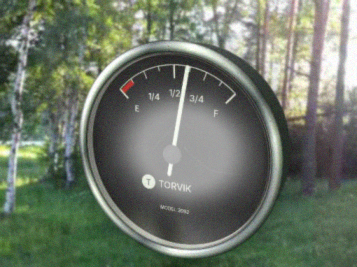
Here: 0.625
